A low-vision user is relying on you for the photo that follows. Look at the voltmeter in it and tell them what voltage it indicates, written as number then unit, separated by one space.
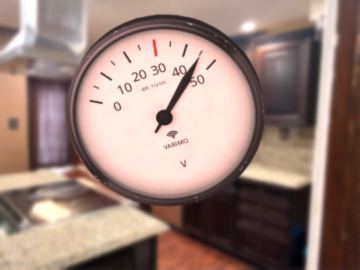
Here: 45 V
